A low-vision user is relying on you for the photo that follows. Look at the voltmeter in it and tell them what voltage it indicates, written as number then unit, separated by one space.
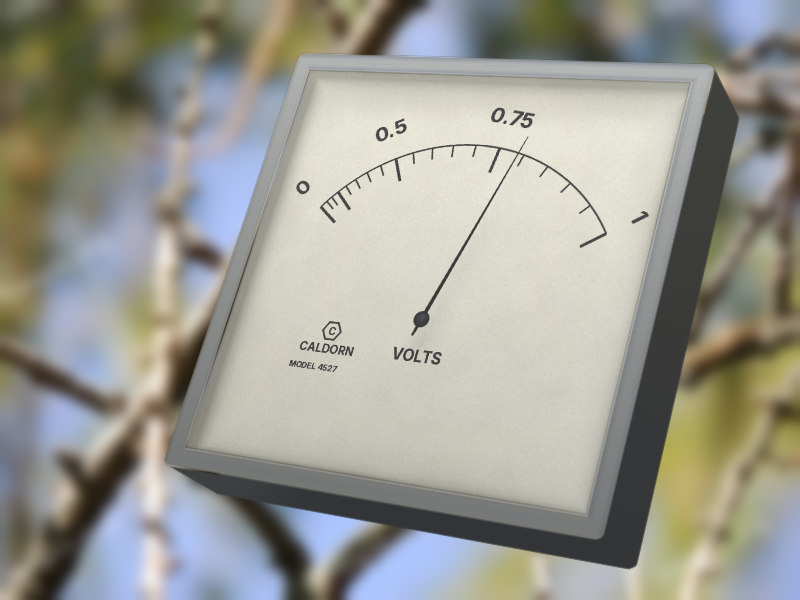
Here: 0.8 V
